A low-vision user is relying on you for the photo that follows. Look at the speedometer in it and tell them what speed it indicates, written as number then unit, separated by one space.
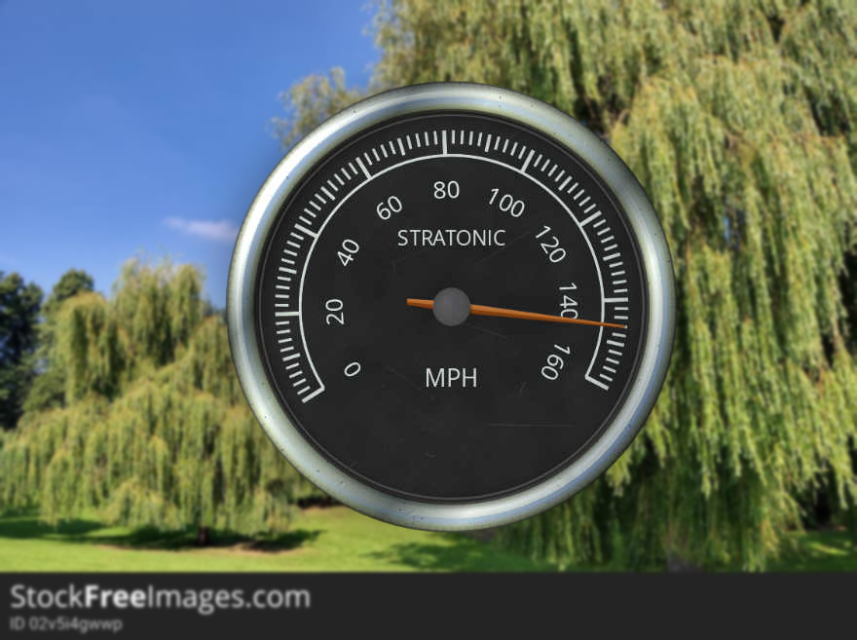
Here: 146 mph
